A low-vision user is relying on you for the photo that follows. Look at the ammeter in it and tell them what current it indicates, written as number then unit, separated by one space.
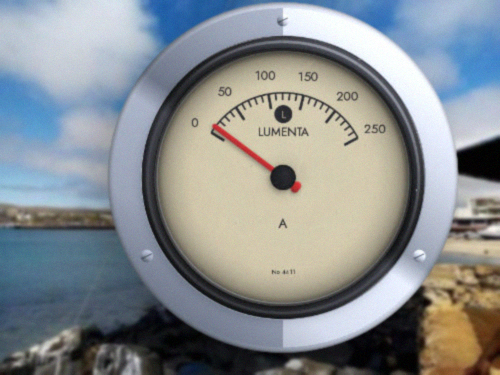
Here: 10 A
